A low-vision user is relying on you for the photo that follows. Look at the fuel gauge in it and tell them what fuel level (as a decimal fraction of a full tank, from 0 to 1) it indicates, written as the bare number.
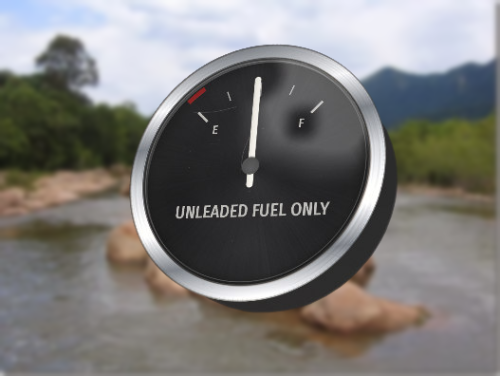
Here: 0.5
